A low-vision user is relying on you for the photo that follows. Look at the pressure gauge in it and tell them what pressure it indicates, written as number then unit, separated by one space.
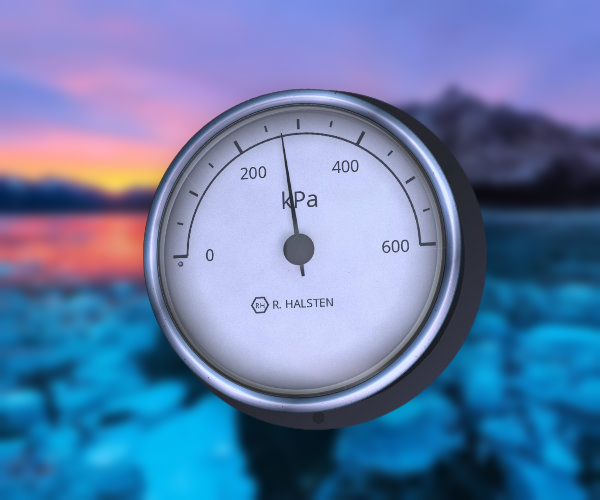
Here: 275 kPa
